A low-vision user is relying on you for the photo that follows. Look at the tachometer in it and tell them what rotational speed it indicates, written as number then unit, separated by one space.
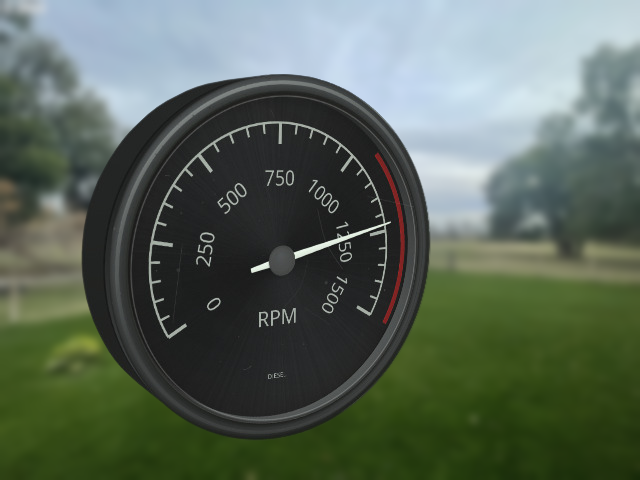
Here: 1225 rpm
